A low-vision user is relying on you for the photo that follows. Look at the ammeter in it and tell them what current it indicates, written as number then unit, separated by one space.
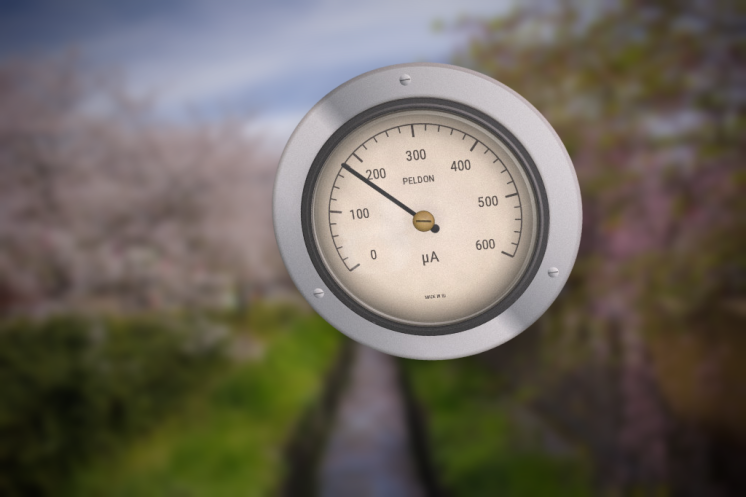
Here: 180 µA
